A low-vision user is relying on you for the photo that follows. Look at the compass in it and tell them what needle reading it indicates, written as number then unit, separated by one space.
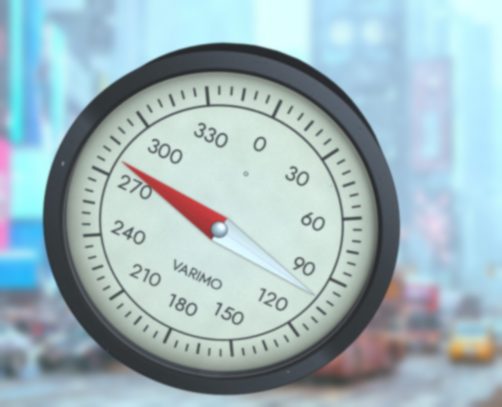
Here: 280 °
